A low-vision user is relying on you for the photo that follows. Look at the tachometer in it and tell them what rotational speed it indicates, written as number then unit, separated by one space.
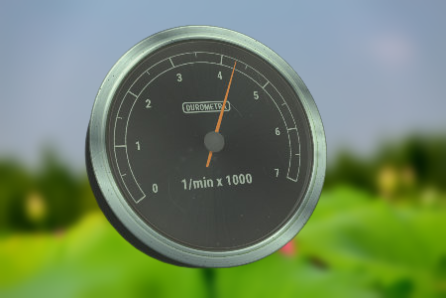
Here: 4250 rpm
